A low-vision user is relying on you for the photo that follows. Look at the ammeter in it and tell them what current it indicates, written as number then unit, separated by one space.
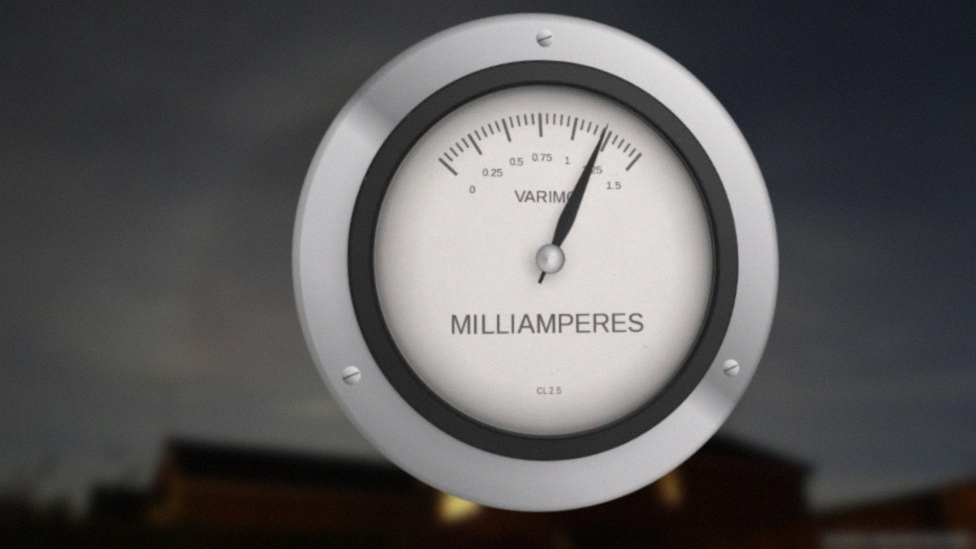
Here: 1.2 mA
